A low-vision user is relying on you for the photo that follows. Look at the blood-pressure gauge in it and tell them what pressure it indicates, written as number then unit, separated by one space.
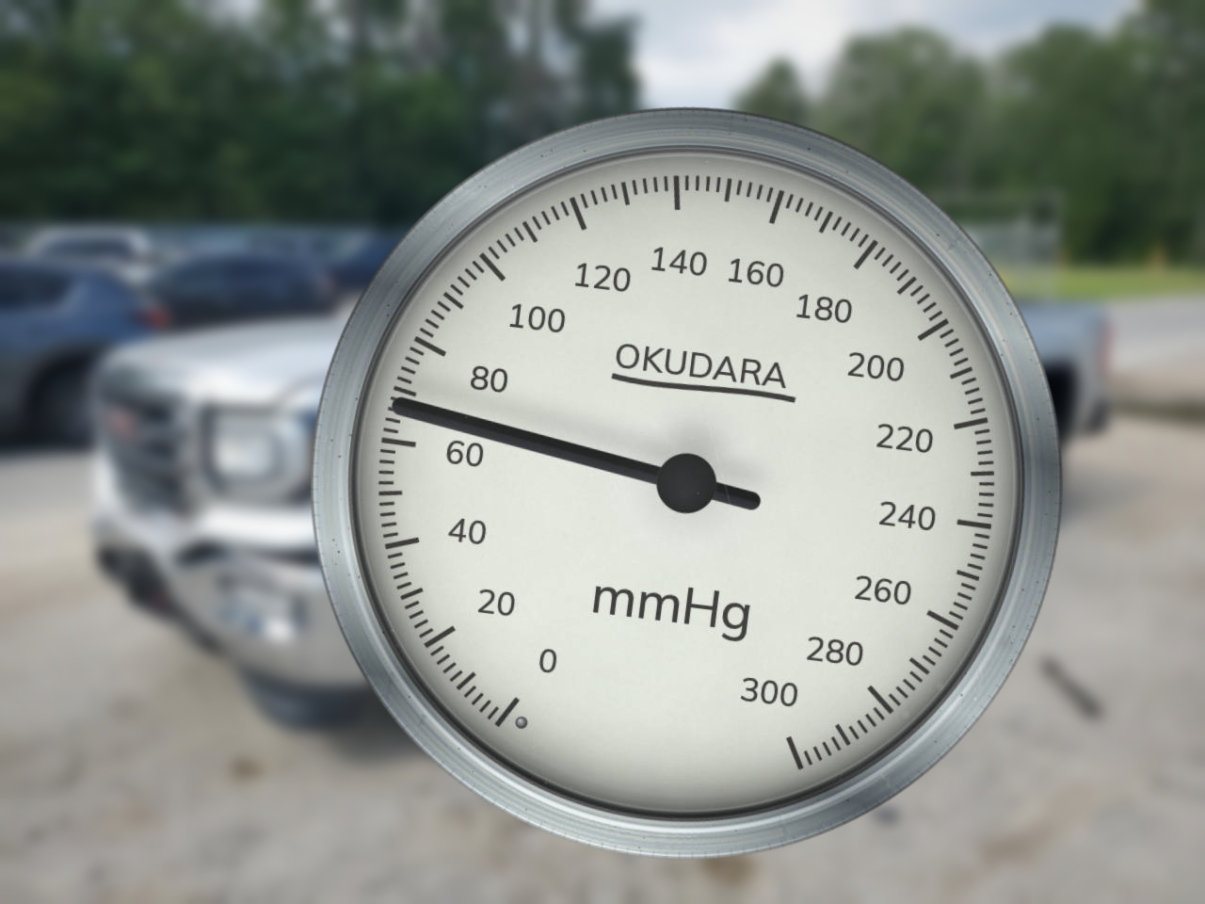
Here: 67 mmHg
